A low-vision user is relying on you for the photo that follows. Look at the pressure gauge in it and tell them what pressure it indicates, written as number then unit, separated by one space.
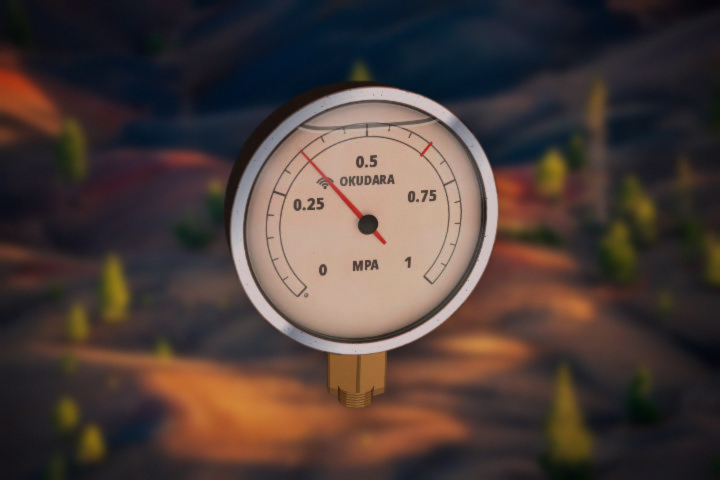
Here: 0.35 MPa
